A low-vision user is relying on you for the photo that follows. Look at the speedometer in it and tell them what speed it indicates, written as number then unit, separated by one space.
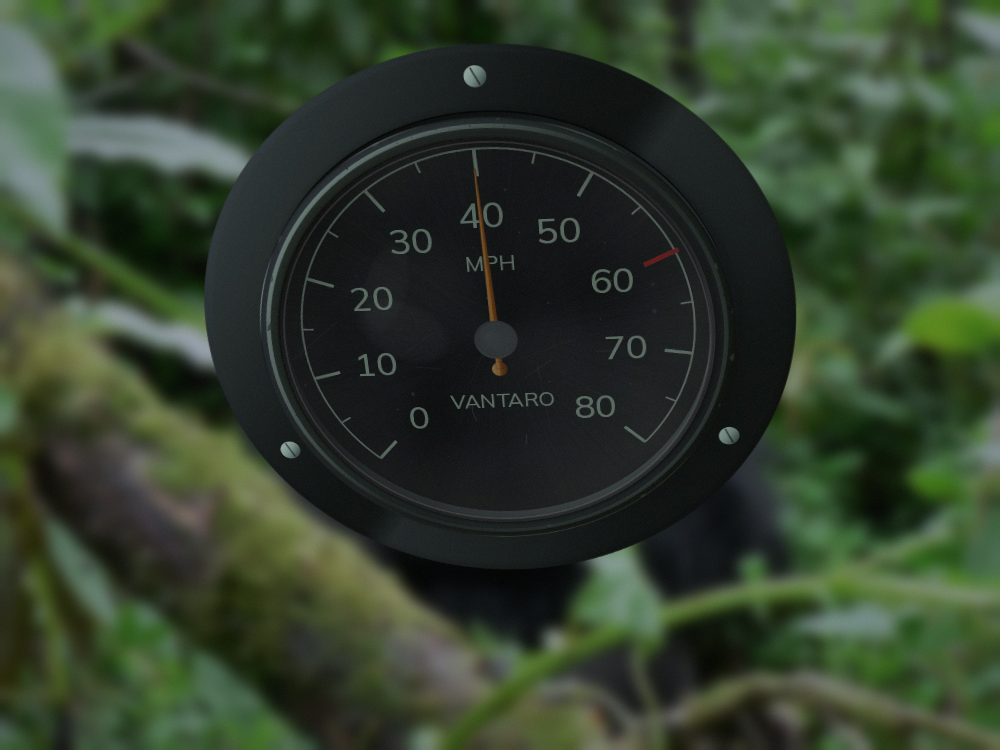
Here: 40 mph
